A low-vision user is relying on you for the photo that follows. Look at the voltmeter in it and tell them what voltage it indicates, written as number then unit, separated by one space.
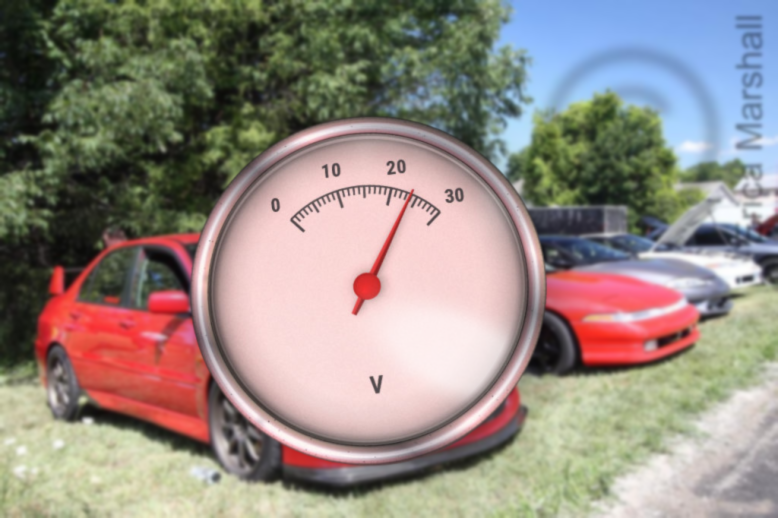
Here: 24 V
